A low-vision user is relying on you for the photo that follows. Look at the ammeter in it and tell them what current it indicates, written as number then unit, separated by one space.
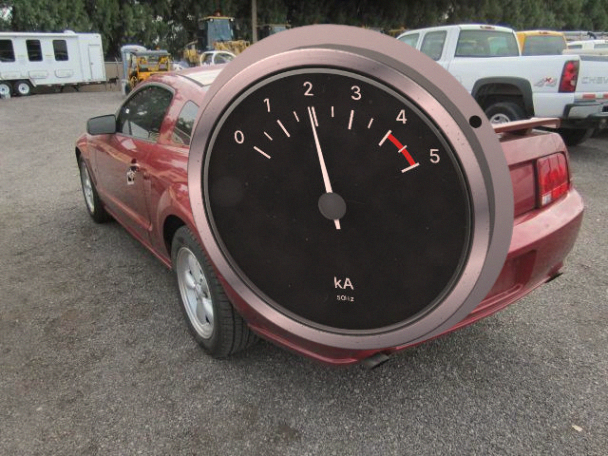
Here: 2 kA
